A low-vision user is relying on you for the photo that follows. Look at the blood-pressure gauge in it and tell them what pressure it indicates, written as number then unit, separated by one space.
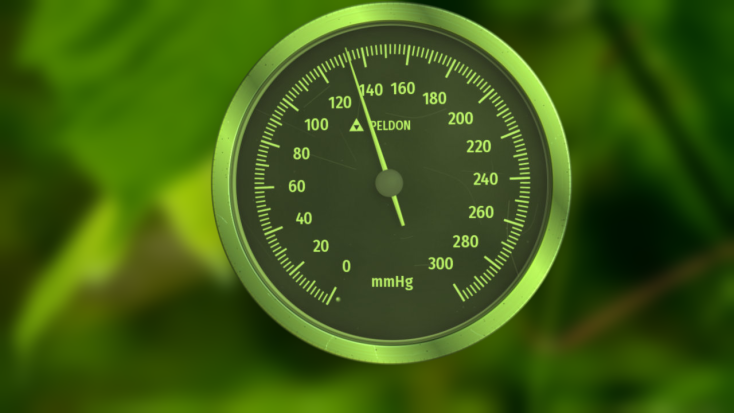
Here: 134 mmHg
